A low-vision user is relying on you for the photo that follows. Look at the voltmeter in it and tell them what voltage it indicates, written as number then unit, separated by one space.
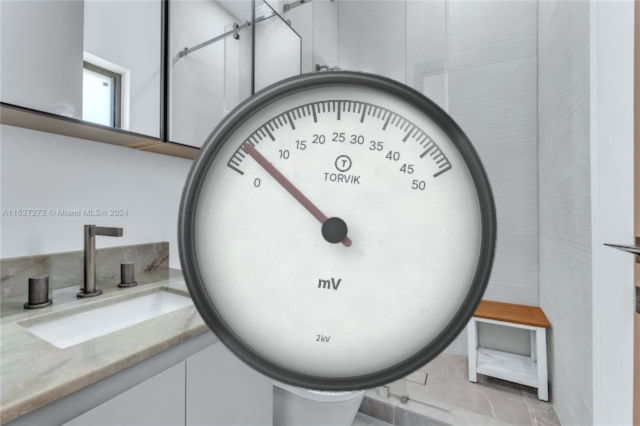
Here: 5 mV
